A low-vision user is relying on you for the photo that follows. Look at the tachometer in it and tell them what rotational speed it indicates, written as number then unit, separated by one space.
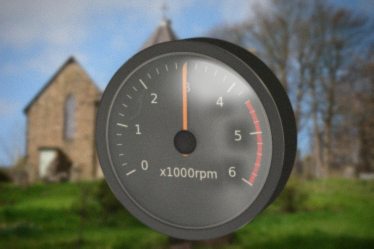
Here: 3000 rpm
